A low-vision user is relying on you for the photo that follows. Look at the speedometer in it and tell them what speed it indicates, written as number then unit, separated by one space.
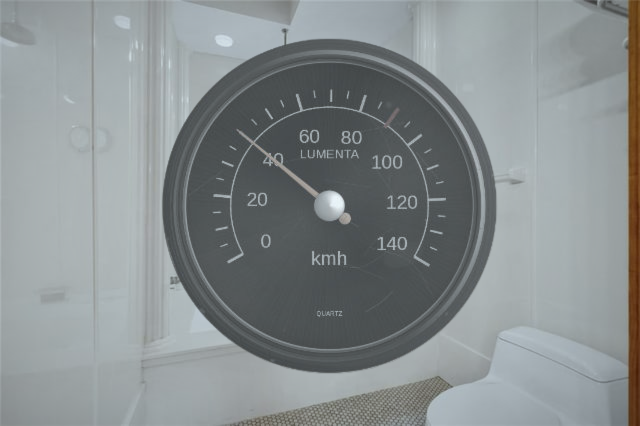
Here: 40 km/h
